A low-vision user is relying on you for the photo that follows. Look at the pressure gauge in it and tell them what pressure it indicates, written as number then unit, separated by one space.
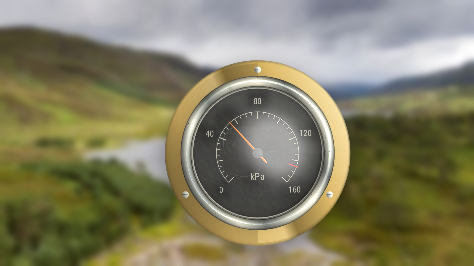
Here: 55 kPa
